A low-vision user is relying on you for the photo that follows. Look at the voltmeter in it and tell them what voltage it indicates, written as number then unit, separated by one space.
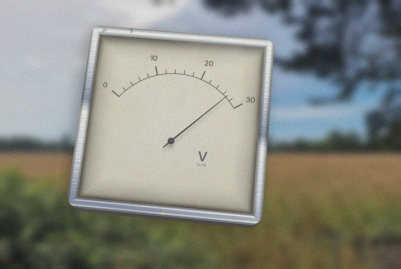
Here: 27 V
